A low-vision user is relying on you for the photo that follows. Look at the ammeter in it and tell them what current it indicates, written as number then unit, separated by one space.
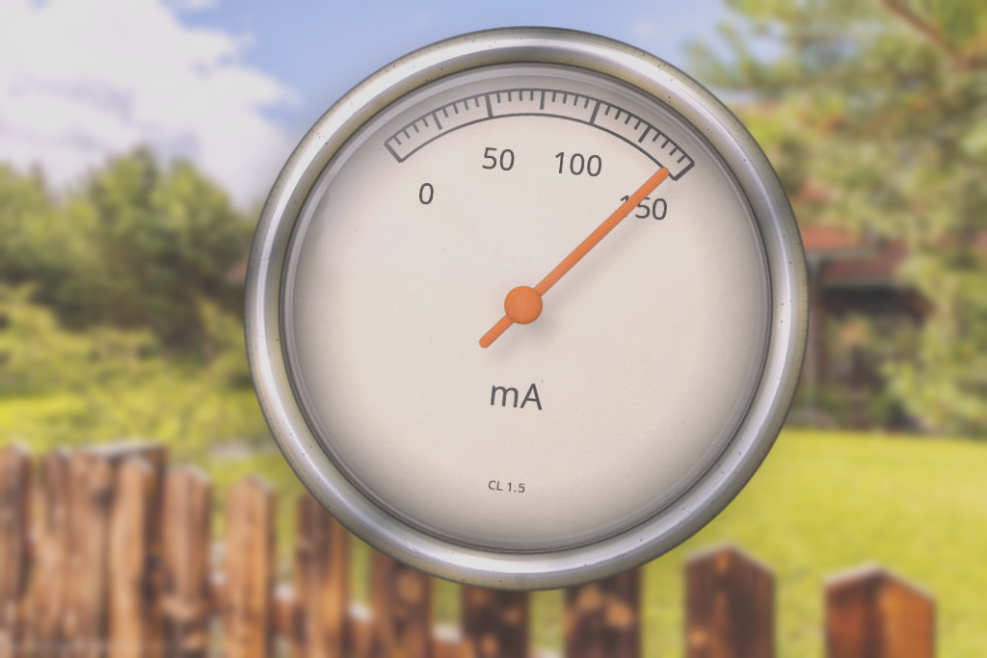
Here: 145 mA
